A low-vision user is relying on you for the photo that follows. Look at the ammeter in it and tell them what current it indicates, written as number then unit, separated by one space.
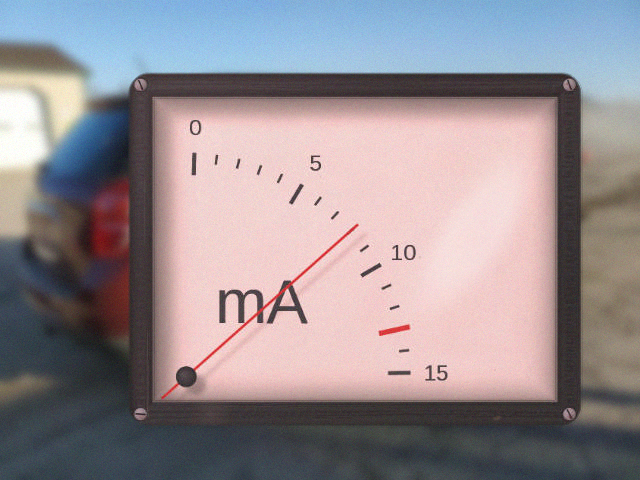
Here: 8 mA
